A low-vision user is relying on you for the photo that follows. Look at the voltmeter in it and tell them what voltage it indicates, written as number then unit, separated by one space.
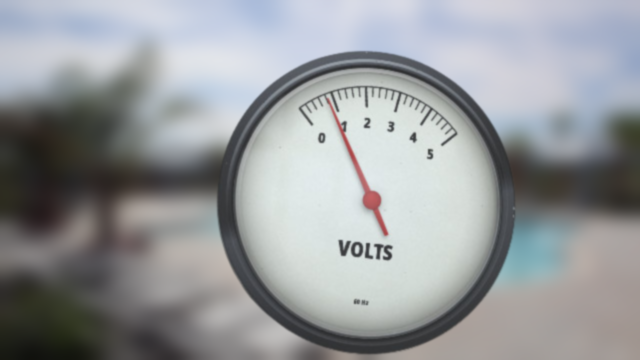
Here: 0.8 V
